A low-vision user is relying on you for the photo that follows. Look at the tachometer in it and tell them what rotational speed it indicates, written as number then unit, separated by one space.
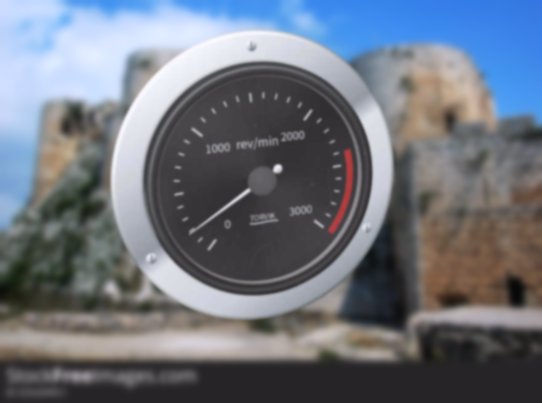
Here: 200 rpm
